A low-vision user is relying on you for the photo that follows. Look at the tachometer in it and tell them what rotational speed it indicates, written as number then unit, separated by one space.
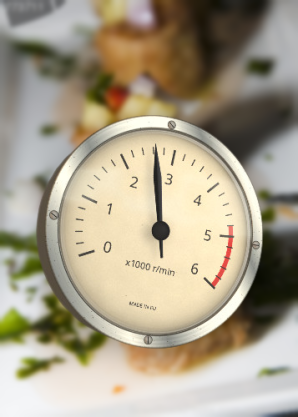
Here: 2600 rpm
